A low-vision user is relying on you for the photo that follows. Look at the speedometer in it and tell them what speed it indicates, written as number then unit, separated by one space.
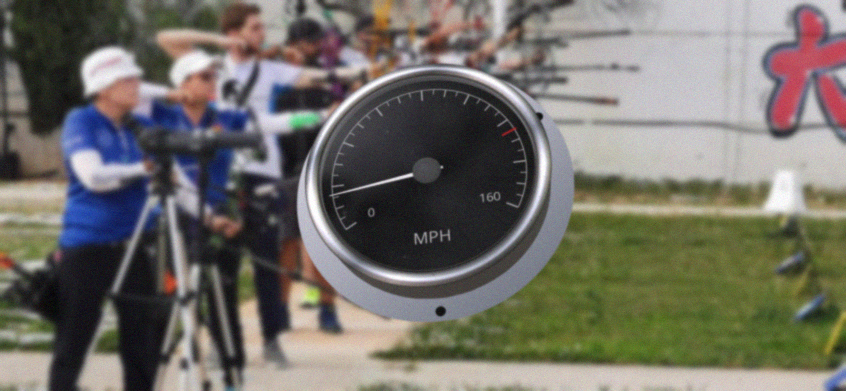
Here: 15 mph
